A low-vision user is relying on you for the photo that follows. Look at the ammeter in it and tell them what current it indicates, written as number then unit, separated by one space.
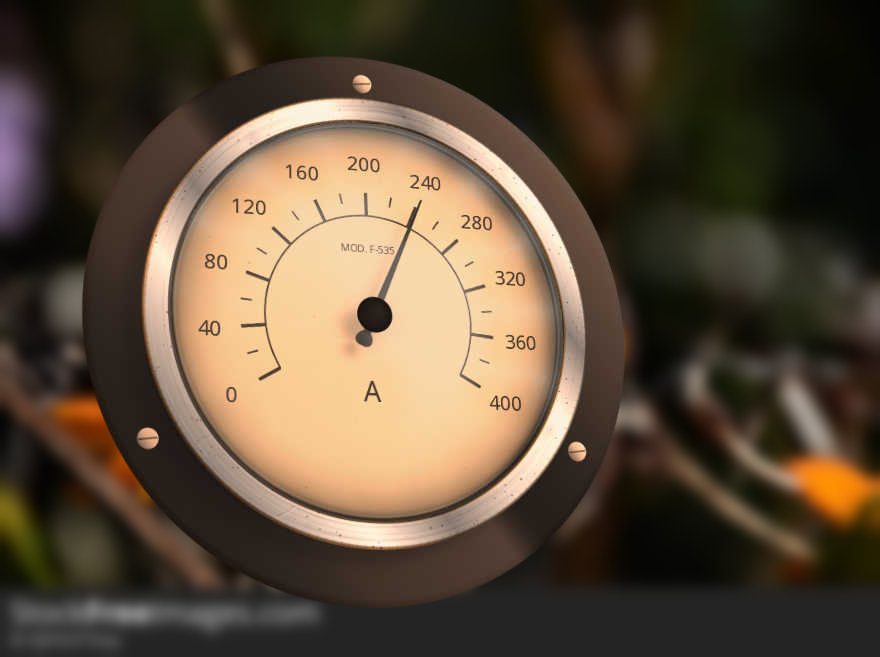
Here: 240 A
